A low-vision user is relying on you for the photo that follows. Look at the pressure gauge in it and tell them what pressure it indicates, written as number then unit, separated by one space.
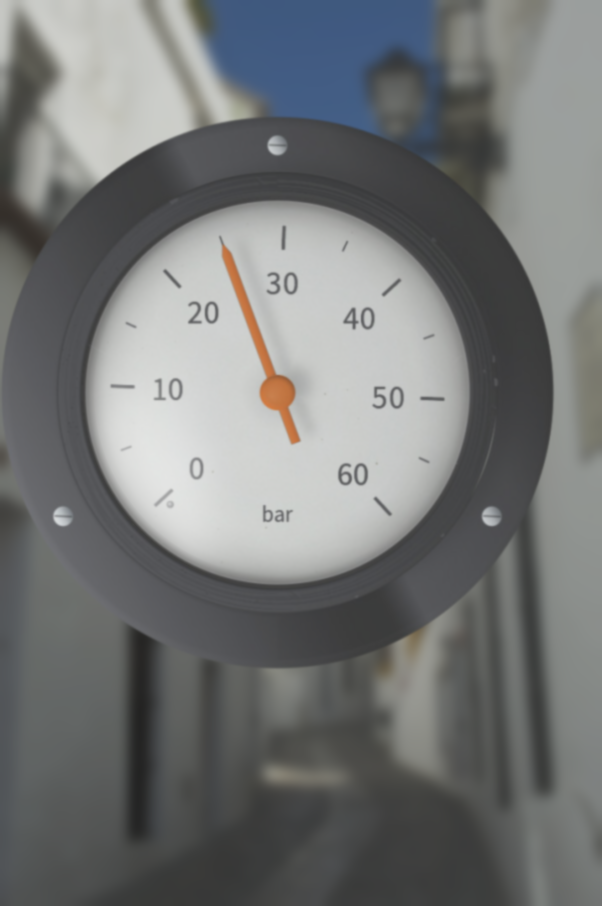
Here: 25 bar
